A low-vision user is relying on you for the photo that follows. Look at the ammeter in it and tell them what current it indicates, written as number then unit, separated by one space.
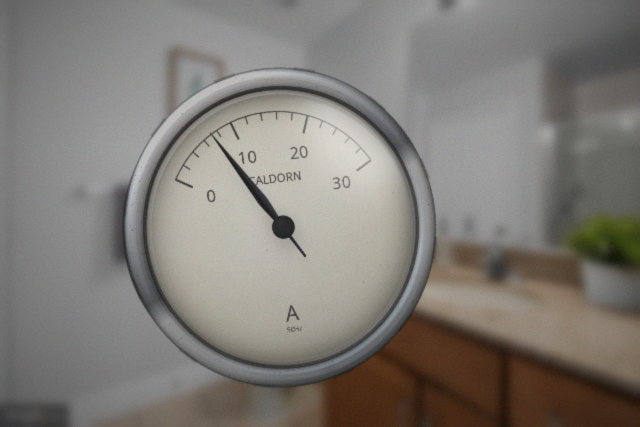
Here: 7 A
